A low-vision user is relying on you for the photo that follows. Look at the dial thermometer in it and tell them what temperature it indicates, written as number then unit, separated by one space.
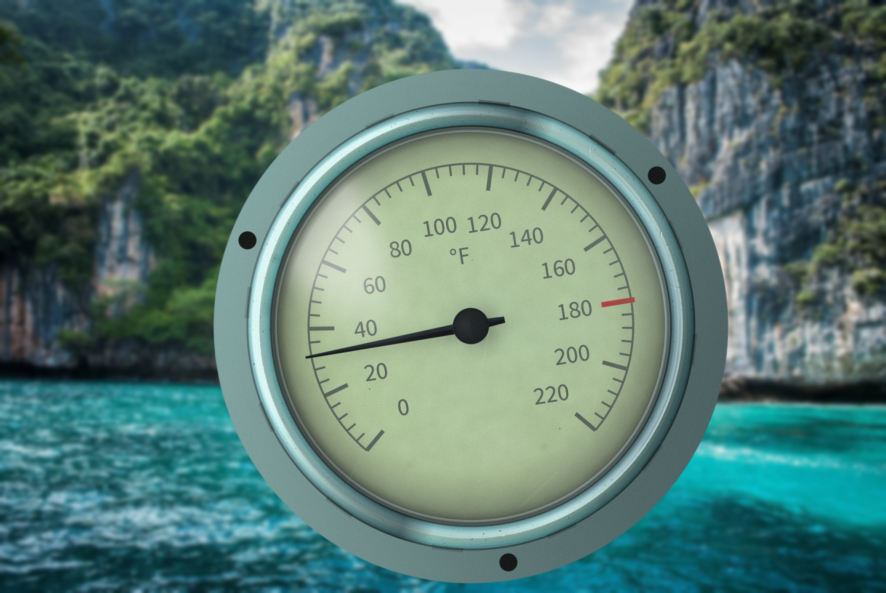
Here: 32 °F
